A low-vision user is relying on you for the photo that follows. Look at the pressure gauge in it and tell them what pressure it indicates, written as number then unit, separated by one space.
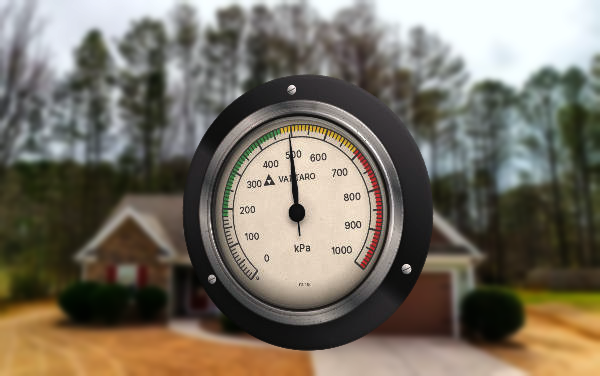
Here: 500 kPa
